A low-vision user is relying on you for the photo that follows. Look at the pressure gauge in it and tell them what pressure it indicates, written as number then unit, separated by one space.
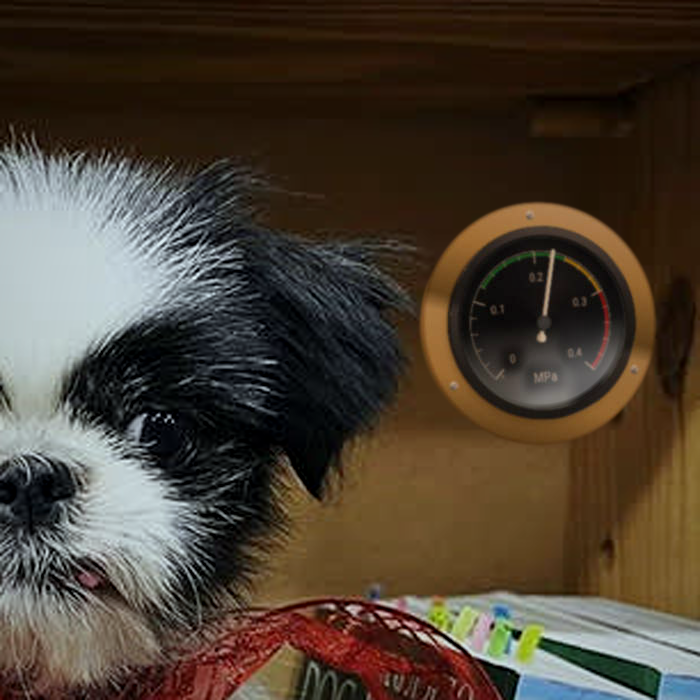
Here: 0.22 MPa
